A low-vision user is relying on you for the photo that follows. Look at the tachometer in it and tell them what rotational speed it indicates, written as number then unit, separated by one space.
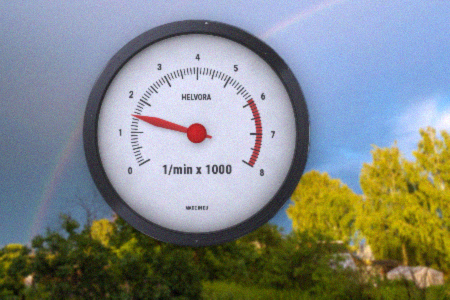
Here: 1500 rpm
